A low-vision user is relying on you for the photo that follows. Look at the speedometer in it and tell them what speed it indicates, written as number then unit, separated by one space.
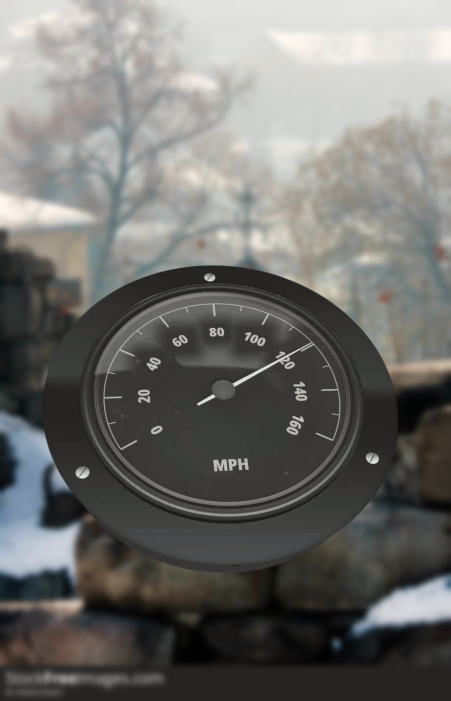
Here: 120 mph
